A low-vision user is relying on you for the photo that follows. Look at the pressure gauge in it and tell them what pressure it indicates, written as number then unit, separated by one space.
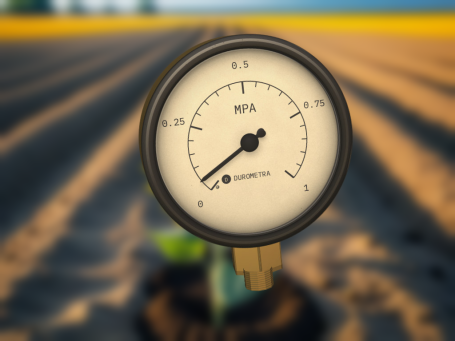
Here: 0.05 MPa
